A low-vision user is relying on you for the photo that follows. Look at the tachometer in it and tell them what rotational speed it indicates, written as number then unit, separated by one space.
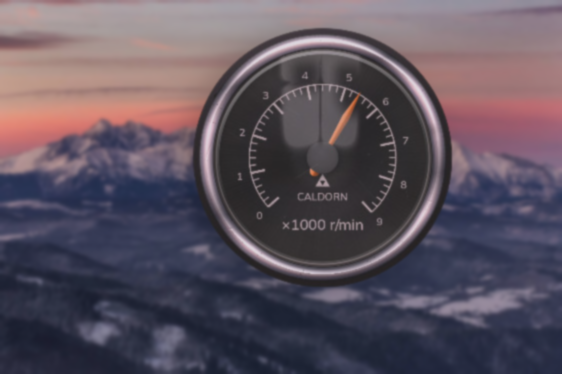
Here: 5400 rpm
